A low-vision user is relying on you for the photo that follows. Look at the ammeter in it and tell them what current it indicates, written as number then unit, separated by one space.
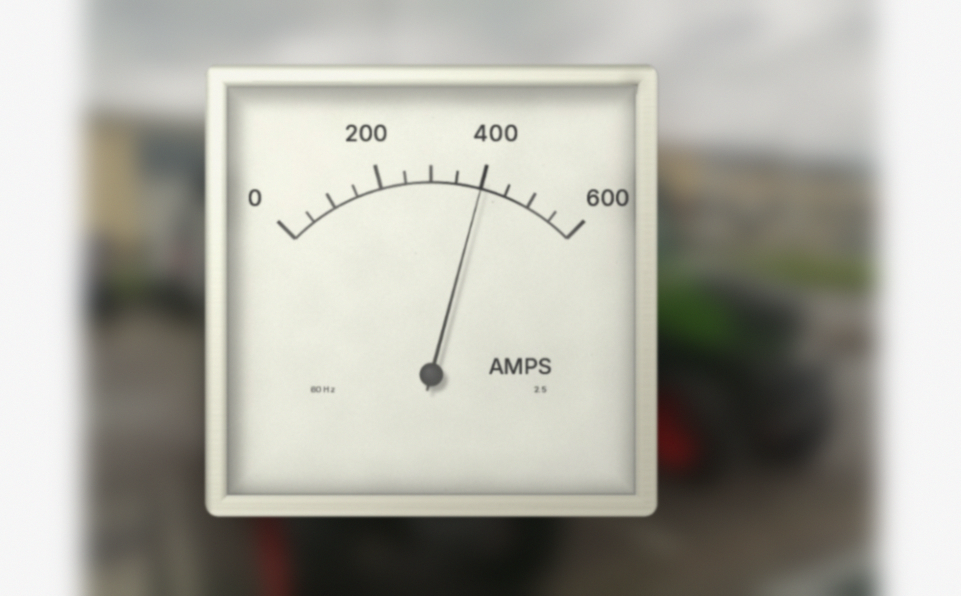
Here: 400 A
